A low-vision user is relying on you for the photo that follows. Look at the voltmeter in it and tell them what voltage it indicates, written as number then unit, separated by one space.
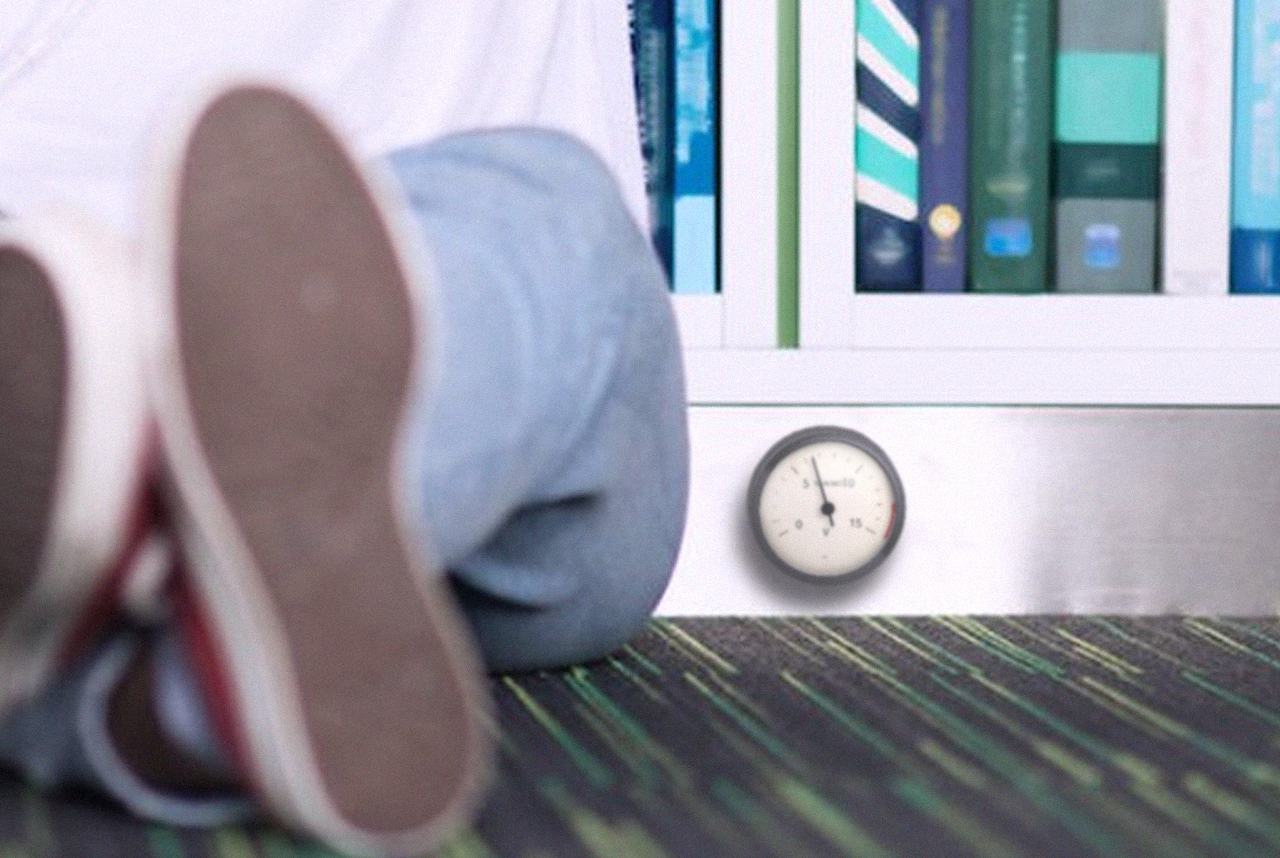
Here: 6.5 V
